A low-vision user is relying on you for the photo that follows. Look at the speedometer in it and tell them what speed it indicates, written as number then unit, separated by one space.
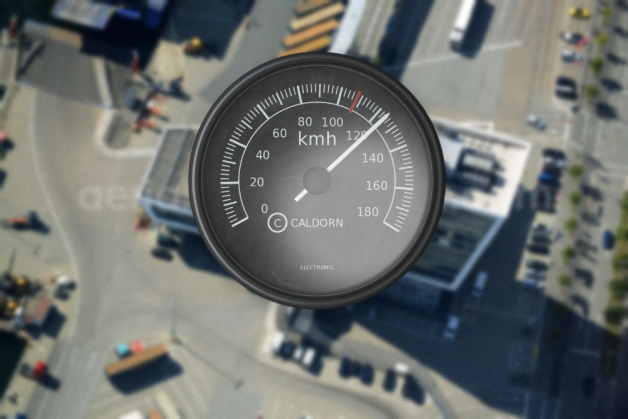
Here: 124 km/h
